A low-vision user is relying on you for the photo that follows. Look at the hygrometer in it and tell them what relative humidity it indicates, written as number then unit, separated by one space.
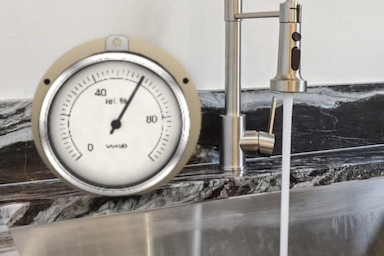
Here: 60 %
